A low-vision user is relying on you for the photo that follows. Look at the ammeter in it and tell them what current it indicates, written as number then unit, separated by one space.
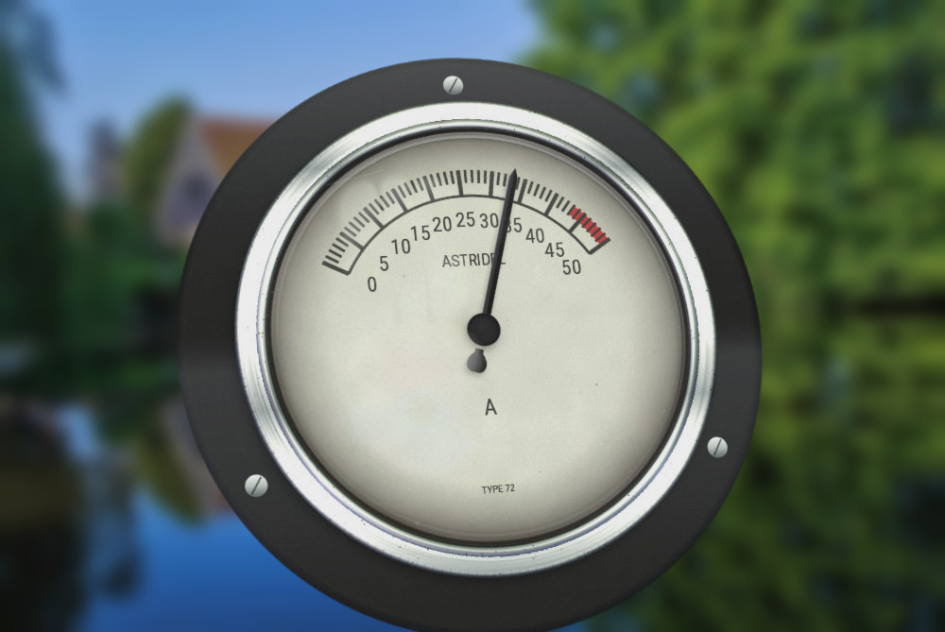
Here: 33 A
